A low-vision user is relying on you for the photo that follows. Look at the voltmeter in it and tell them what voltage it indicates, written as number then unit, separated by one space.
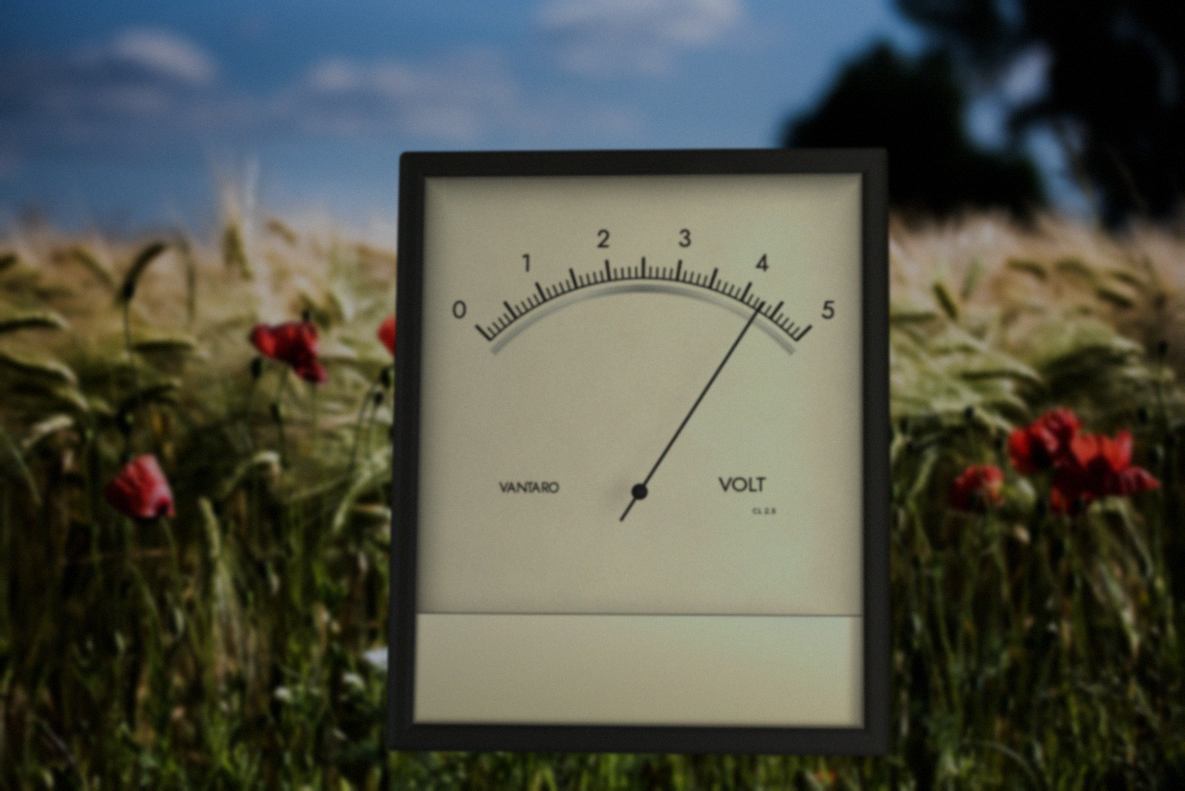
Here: 4.3 V
